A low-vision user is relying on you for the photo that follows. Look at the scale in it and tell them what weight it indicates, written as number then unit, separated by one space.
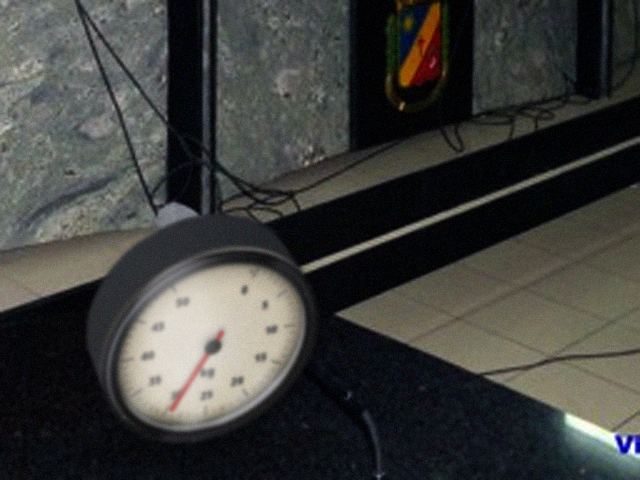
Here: 30 kg
